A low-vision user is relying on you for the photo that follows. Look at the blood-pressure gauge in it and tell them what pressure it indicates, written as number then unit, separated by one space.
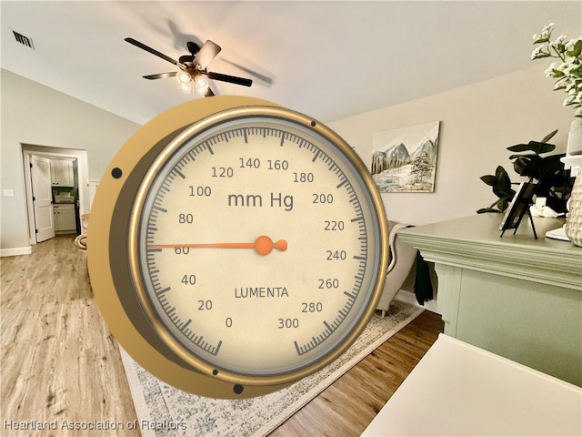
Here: 62 mmHg
